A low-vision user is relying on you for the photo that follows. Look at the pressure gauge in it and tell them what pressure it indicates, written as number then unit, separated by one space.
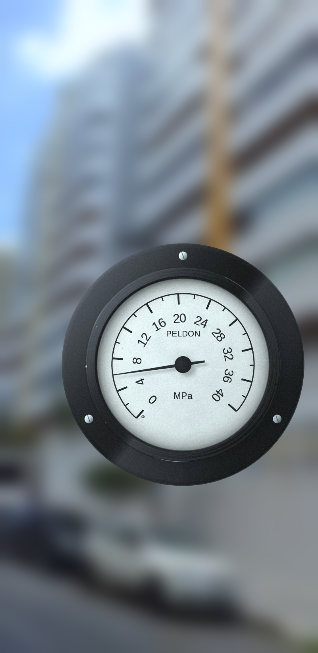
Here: 6 MPa
